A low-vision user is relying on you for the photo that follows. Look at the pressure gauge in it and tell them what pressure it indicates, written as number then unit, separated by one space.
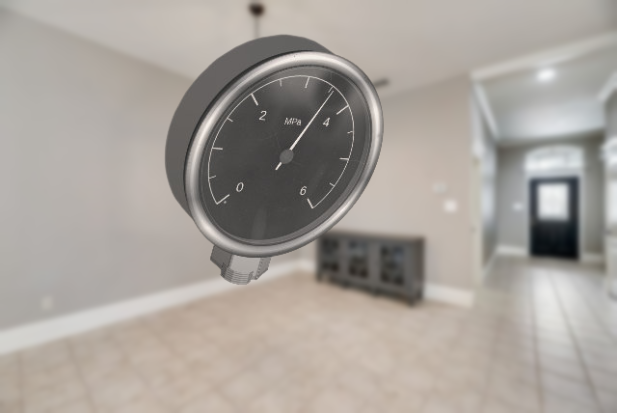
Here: 3.5 MPa
